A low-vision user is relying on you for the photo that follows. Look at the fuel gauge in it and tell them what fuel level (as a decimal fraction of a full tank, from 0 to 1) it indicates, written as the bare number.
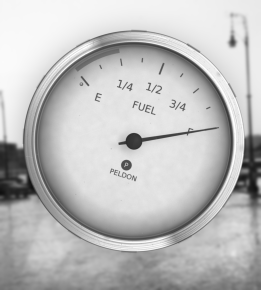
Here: 1
